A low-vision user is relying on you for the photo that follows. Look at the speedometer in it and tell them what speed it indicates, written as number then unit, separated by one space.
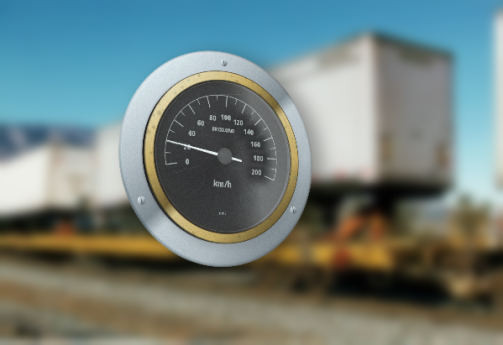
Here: 20 km/h
